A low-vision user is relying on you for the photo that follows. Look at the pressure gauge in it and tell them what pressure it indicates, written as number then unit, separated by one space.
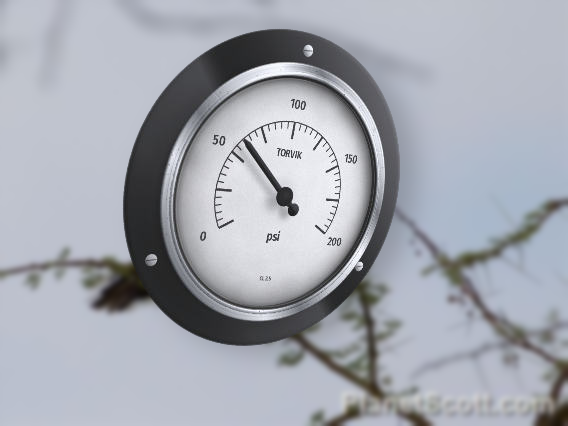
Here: 60 psi
